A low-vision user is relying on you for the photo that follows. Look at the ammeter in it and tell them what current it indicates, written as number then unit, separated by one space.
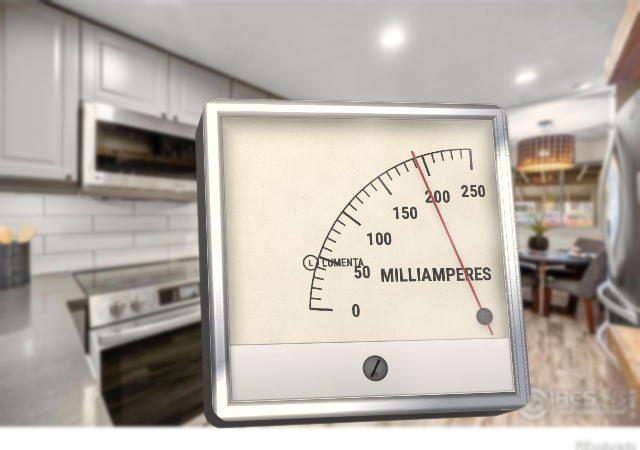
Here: 190 mA
